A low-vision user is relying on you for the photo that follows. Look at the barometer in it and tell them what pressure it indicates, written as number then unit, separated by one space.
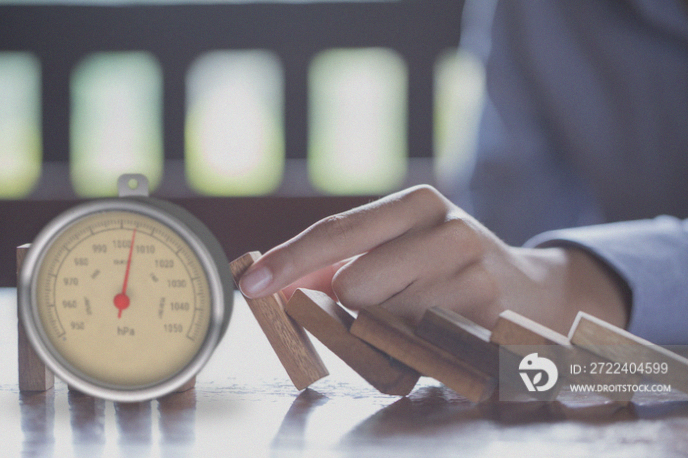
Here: 1005 hPa
